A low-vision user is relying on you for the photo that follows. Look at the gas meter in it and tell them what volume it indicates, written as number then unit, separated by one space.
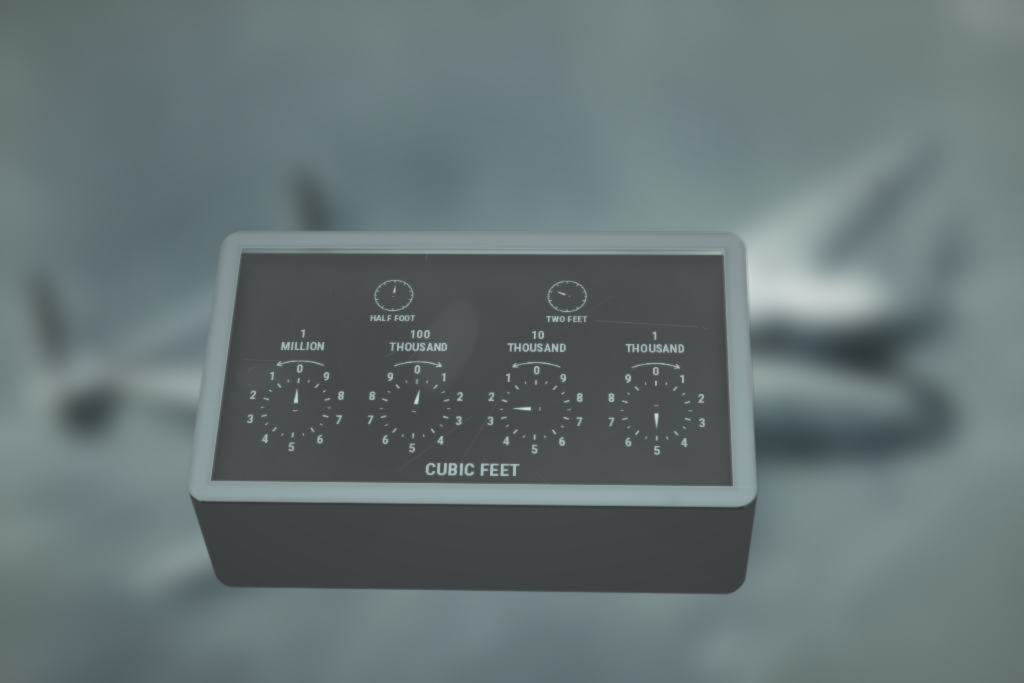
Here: 2500 ft³
